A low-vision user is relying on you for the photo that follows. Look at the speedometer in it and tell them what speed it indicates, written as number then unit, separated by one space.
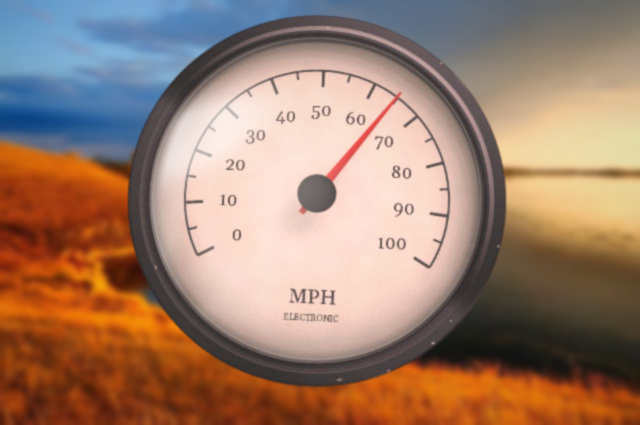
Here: 65 mph
